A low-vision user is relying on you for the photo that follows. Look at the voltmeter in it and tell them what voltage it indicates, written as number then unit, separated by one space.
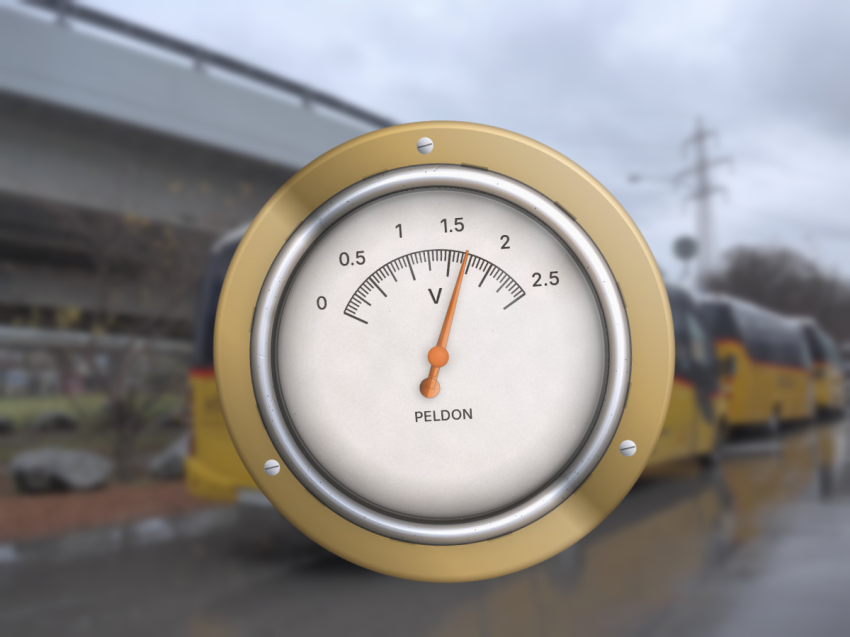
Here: 1.7 V
